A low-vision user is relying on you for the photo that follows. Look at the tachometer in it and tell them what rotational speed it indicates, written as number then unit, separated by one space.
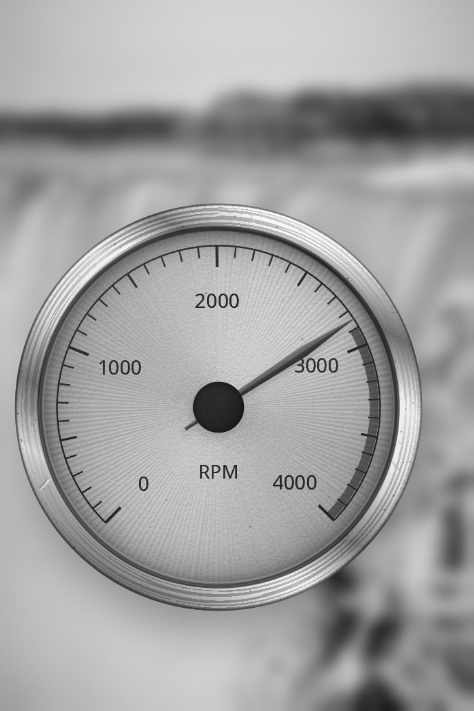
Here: 2850 rpm
